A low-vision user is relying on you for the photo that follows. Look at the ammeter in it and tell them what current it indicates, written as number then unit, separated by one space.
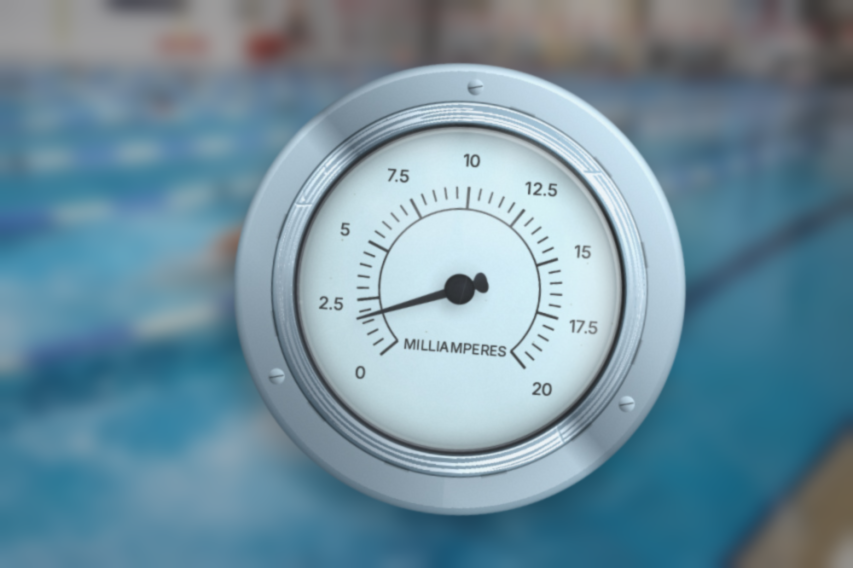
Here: 1.75 mA
